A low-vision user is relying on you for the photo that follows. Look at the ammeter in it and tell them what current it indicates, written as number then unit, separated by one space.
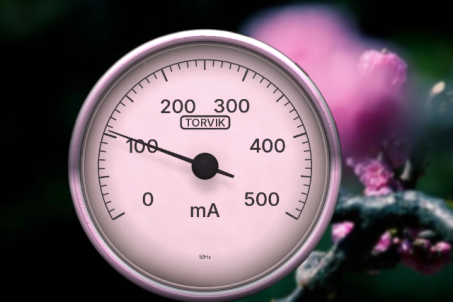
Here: 105 mA
